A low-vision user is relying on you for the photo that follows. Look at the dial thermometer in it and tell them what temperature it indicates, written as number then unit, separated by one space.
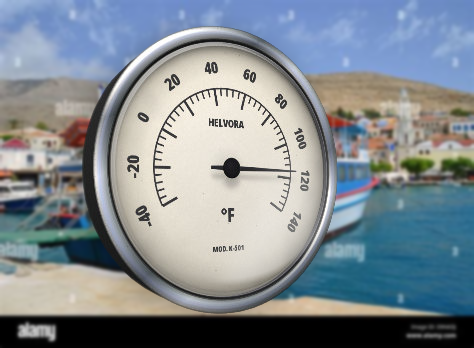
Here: 116 °F
